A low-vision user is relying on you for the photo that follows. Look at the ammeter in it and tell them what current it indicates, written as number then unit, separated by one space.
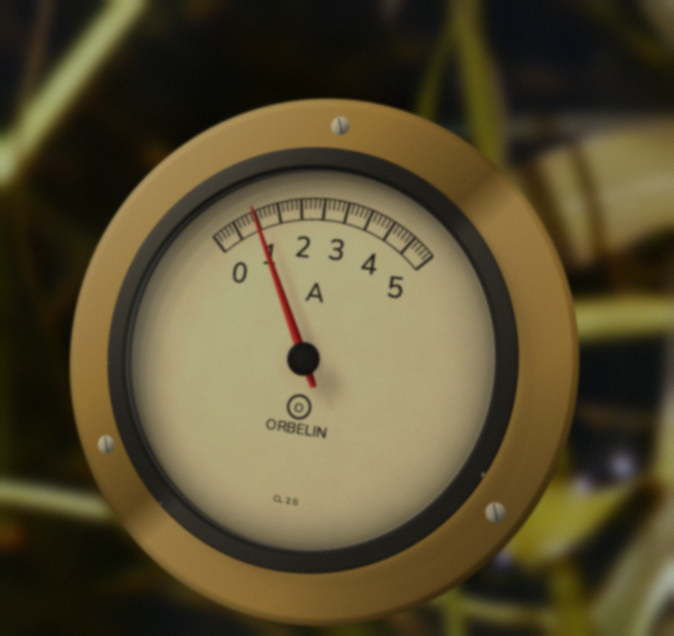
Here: 1 A
